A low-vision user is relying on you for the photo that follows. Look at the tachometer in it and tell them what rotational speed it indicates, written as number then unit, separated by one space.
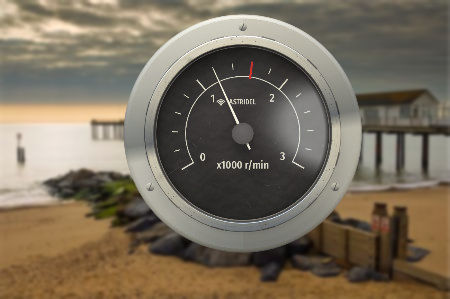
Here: 1200 rpm
